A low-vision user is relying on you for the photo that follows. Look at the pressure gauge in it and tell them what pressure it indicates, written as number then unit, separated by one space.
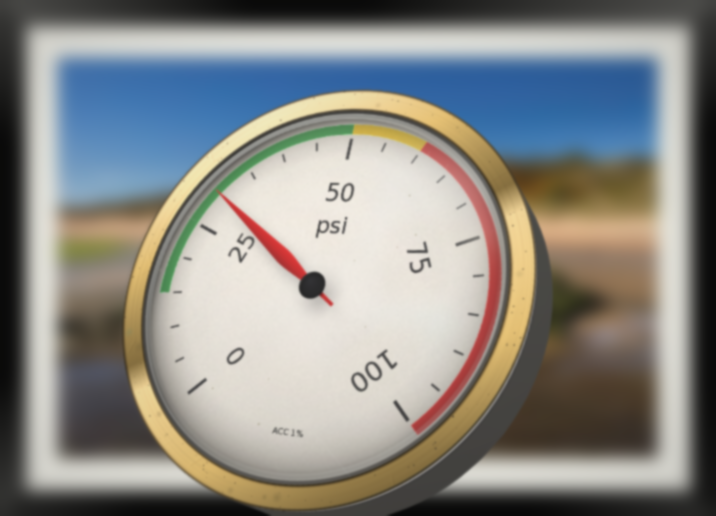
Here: 30 psi
